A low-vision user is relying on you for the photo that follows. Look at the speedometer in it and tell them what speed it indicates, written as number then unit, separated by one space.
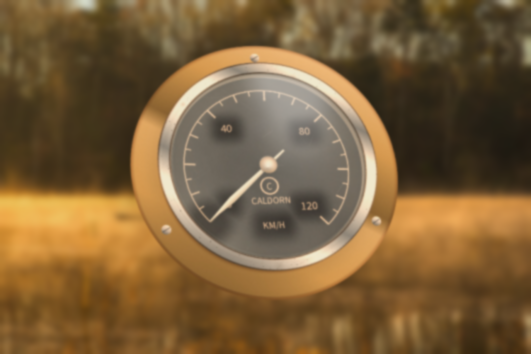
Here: 0 km/h
